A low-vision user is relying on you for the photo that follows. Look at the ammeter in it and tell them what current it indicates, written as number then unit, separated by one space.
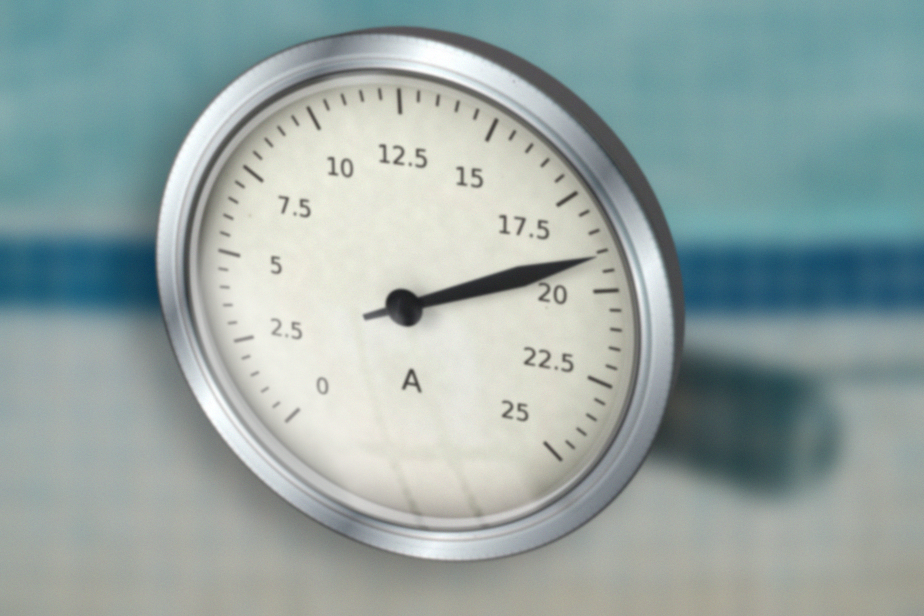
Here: 19 A
